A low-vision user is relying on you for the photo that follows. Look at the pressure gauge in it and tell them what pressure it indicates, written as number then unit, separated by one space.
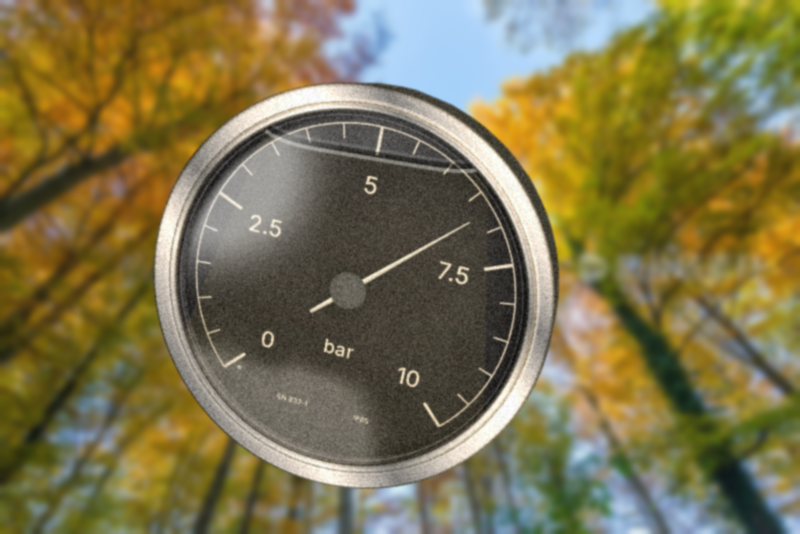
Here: 6.75 bar
